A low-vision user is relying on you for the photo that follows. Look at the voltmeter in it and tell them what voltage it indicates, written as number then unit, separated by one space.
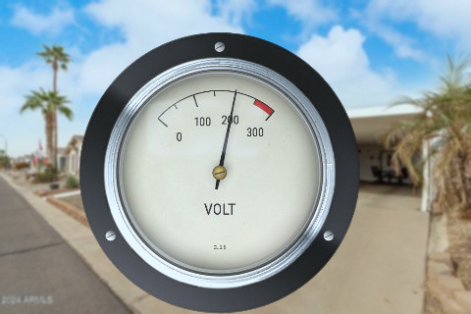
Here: 200 V
